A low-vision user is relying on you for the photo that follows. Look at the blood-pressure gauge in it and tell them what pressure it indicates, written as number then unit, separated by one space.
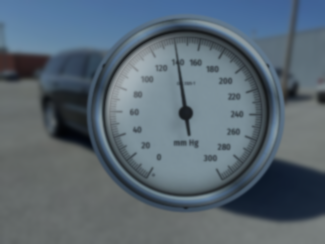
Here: 140 mmHg
